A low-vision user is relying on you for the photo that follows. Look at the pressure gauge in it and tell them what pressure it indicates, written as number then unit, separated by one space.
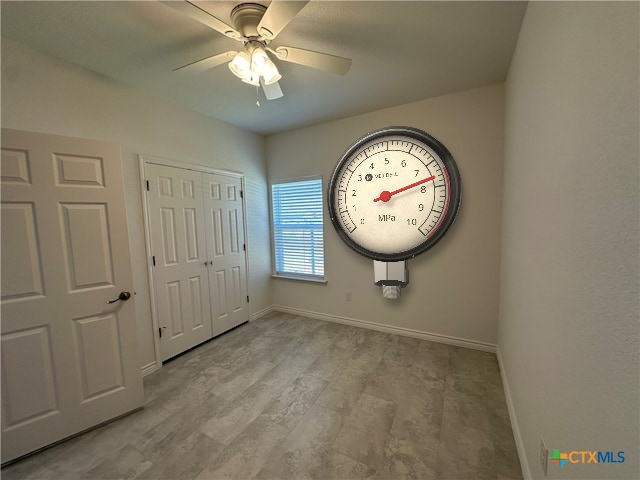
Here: 7.6 MPa
